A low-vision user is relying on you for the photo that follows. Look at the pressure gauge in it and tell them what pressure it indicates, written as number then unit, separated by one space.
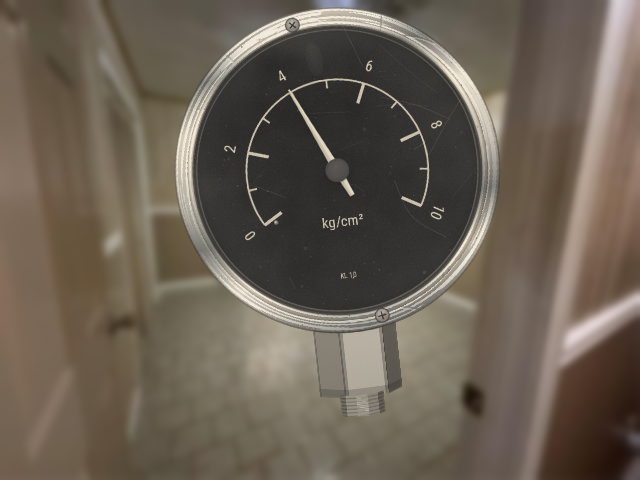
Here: 4 kg/cm²
